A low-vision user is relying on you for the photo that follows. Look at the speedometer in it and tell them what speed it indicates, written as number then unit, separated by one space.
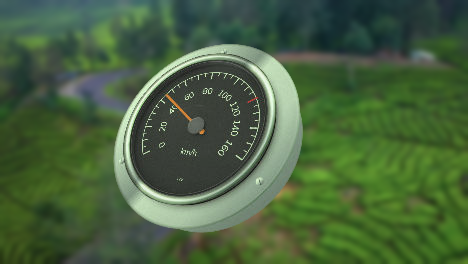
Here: 45 km/h
